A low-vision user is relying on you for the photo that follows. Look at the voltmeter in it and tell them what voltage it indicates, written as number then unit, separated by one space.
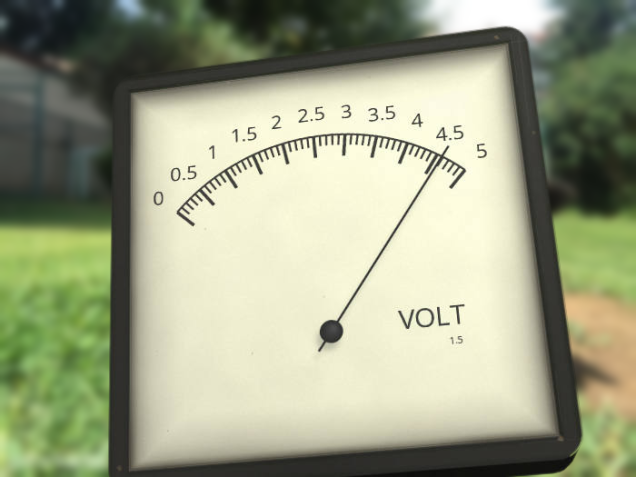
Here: 4.6 V
